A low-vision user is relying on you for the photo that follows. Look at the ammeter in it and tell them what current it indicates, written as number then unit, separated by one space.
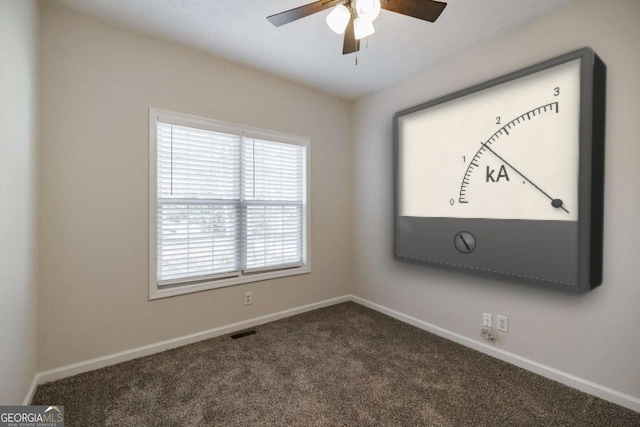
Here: 1.5 kA
